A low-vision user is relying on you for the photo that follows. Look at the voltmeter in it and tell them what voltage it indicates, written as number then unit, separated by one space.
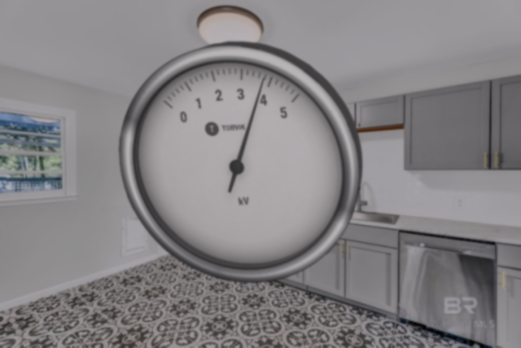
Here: 3.8 kV
